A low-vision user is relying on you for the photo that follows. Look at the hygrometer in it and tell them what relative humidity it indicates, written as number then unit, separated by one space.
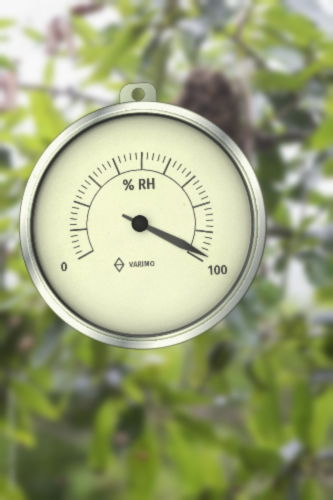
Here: 98 %
